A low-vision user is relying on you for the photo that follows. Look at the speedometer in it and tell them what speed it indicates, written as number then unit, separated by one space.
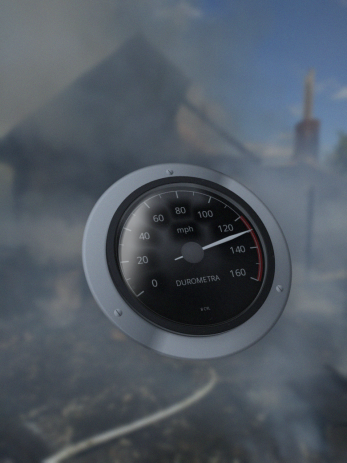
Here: 130 mph
